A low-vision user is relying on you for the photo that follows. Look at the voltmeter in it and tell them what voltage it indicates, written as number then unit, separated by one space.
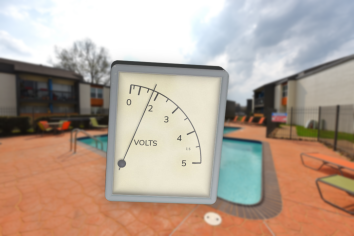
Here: 1.75 V
